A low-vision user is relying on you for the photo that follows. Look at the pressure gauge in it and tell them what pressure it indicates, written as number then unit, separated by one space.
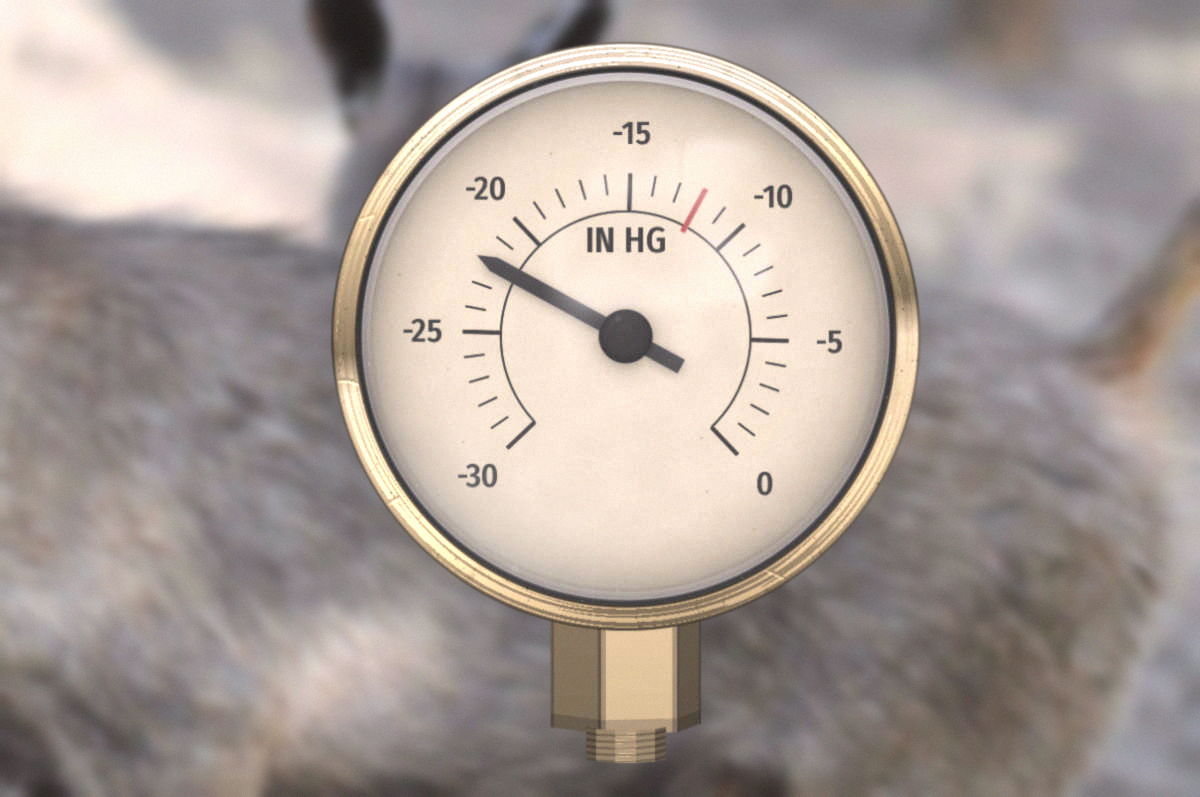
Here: -22 inHg
